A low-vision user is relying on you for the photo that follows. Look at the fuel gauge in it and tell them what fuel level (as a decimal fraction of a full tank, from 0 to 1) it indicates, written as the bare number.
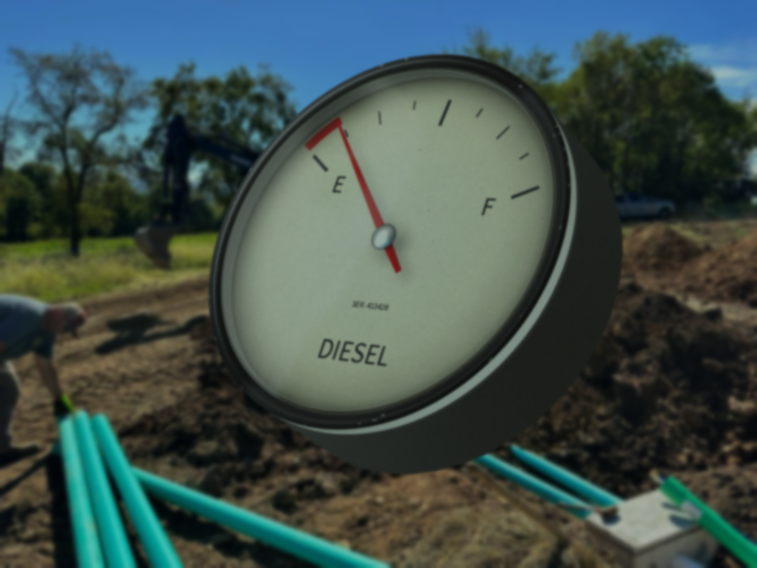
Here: 0.125
